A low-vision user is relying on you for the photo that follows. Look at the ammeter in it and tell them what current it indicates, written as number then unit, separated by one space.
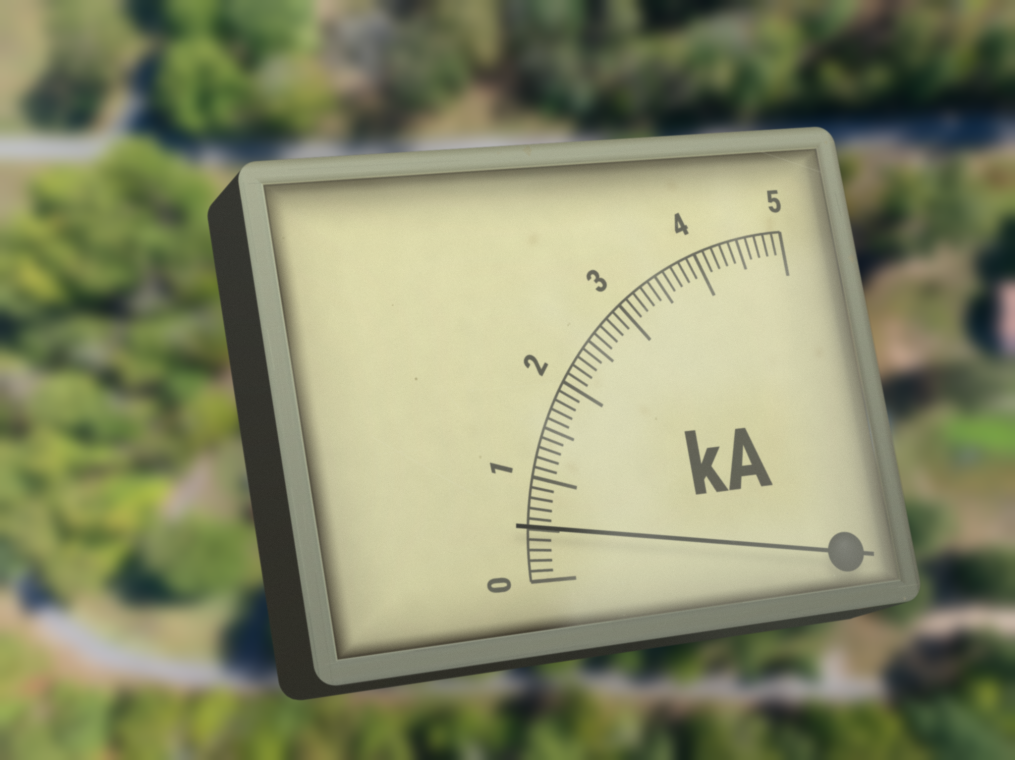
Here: 0.5 kA
